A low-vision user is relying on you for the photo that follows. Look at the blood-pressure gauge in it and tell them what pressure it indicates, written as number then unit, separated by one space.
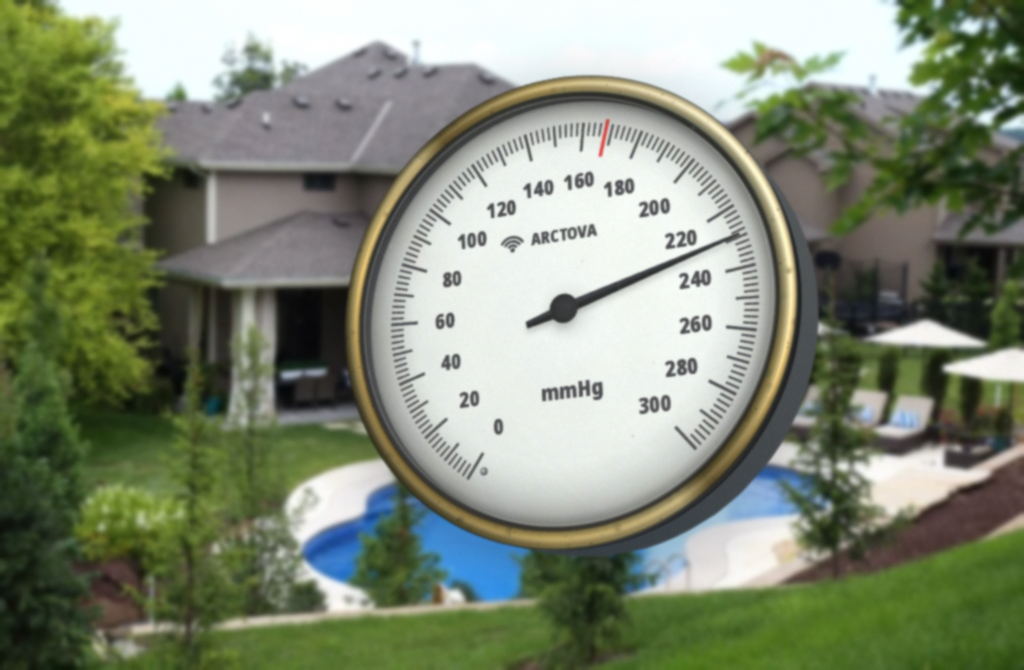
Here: 230 mmHg
